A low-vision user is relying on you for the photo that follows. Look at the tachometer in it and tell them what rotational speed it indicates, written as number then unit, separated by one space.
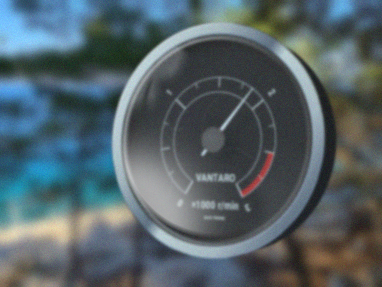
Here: 1875 rpm
